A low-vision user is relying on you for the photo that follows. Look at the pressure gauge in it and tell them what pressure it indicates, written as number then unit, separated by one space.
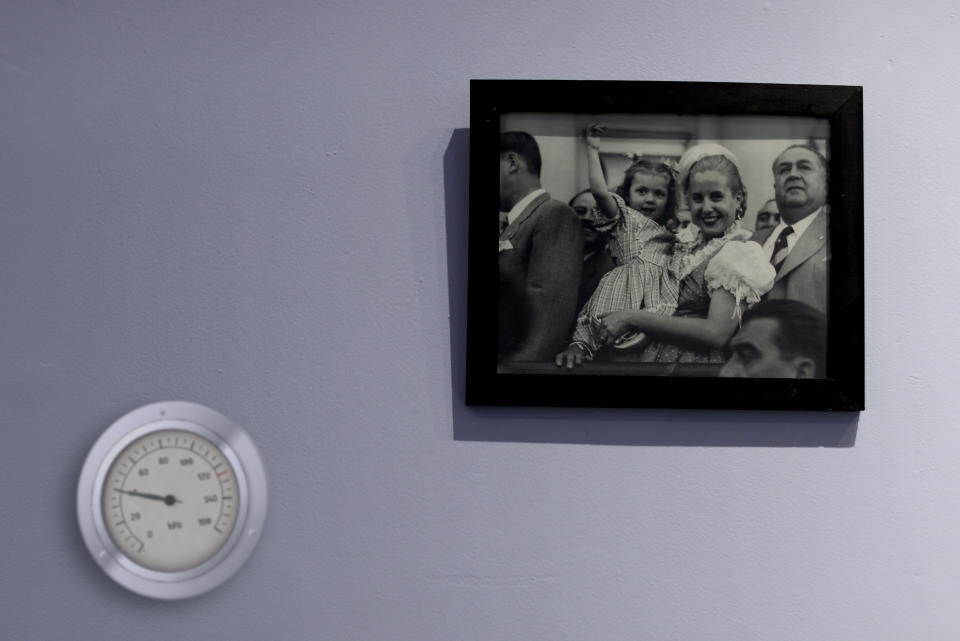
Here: 40 kPa
